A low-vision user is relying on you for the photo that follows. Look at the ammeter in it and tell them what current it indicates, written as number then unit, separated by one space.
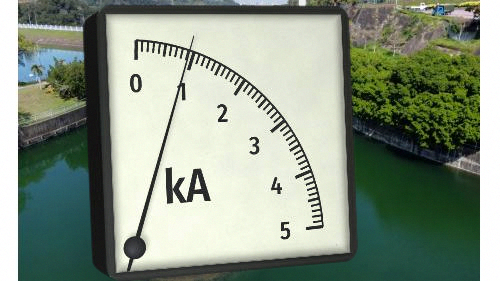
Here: 0.9 kA
